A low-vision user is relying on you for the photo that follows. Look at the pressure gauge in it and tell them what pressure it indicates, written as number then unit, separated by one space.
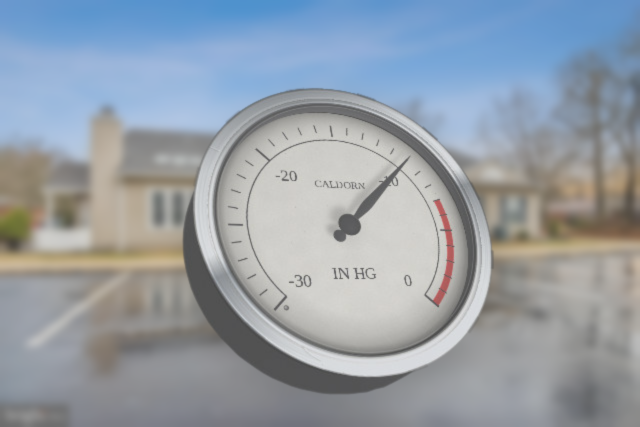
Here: -10 inHg
